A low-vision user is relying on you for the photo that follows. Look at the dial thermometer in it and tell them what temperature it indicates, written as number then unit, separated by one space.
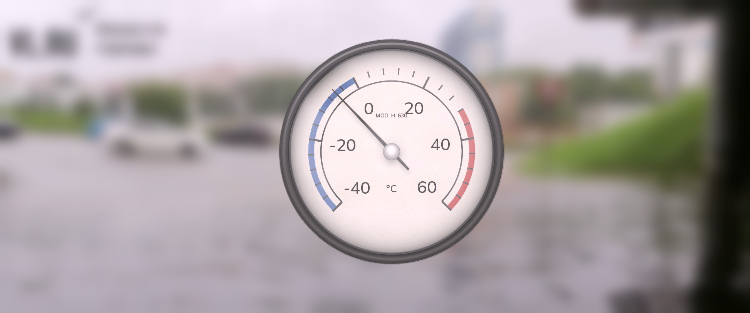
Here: -6 °C
